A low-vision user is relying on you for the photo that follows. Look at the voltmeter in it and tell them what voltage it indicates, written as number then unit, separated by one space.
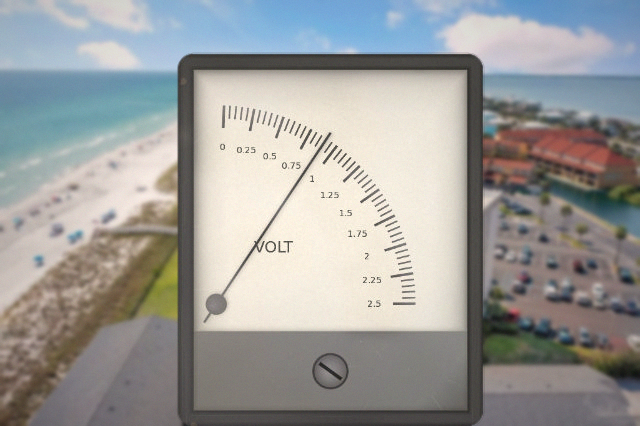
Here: 0.9 V
